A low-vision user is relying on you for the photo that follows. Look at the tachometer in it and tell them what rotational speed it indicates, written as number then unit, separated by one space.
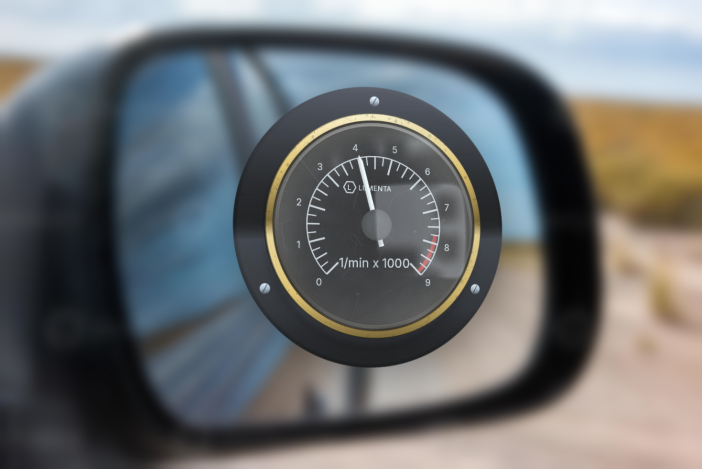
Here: 4000 rpm
